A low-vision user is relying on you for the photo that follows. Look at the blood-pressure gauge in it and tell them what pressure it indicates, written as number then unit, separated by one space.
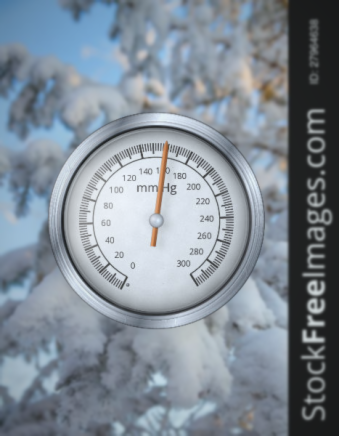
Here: 160 mmHg
